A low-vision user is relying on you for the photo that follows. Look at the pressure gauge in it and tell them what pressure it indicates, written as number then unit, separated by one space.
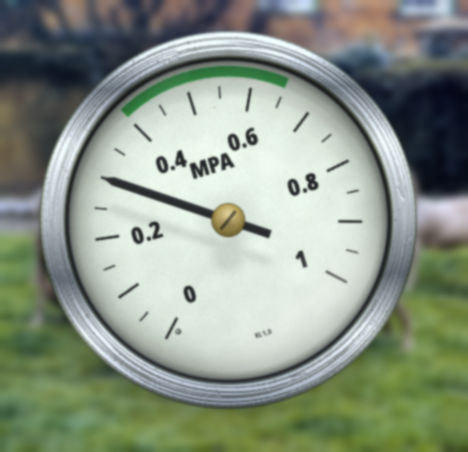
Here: 0.3 MPa
